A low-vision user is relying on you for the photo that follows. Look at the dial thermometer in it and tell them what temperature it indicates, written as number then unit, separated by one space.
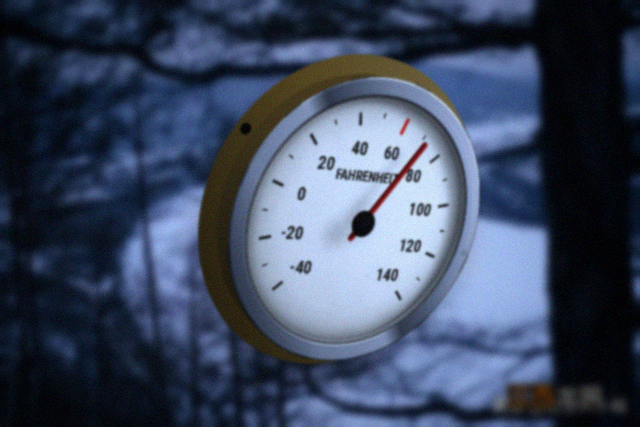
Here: 70 °F
